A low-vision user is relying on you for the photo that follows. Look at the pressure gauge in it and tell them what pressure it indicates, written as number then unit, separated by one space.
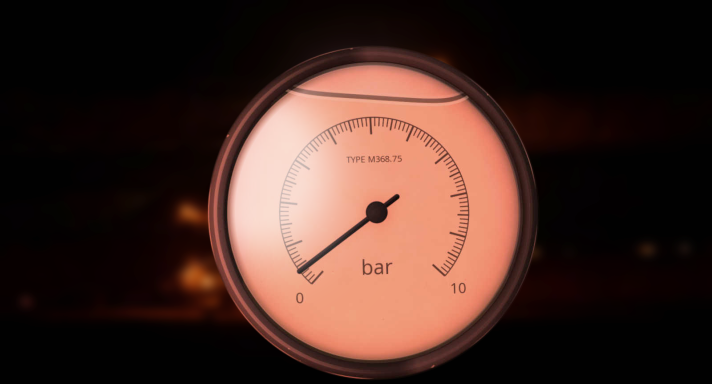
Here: 0.4 bar
